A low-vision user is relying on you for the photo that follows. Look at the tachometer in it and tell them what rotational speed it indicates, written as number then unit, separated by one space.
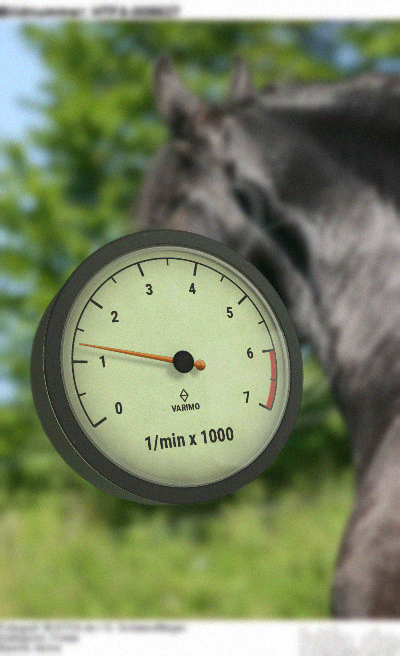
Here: 1250 rpm
